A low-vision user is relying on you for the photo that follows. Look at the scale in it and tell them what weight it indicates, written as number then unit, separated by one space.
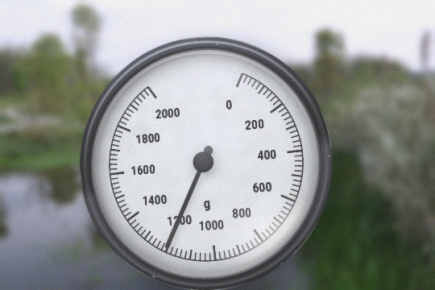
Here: 1200 g
